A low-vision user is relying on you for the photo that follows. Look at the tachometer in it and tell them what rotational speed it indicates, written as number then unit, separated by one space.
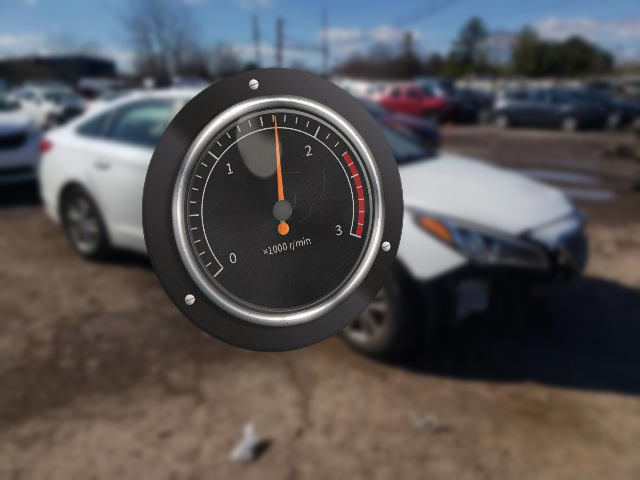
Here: 1600 rpm
